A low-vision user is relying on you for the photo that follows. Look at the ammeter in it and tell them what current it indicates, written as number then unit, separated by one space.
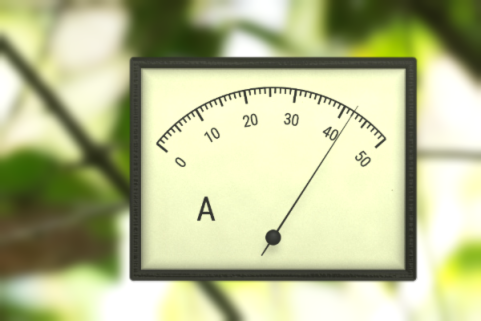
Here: 42 A
